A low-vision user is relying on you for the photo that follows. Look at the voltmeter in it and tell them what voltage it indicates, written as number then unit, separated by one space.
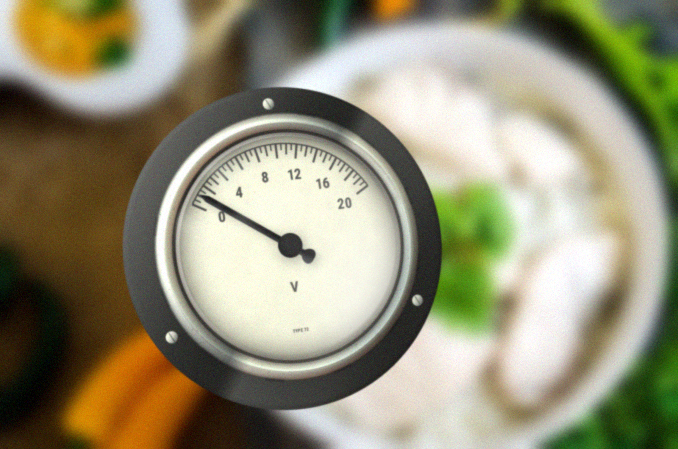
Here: 1 V
